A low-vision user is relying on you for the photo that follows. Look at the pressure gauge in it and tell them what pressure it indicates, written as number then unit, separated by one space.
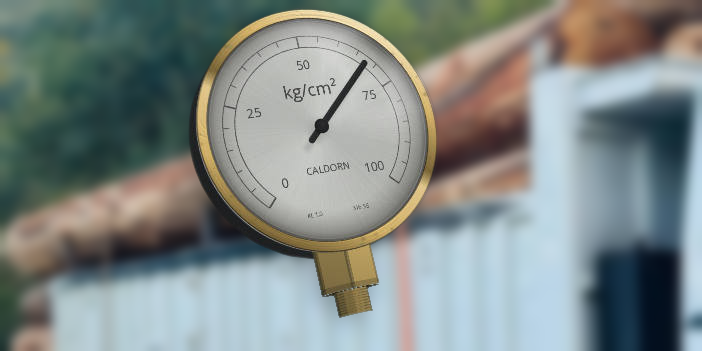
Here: 67.5 kg/cm²
